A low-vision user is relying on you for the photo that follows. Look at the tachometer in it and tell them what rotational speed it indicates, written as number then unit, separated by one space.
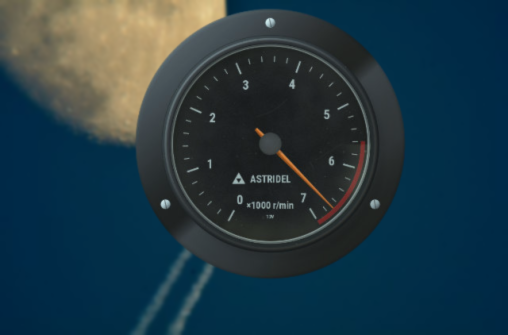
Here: 6700 rpm
